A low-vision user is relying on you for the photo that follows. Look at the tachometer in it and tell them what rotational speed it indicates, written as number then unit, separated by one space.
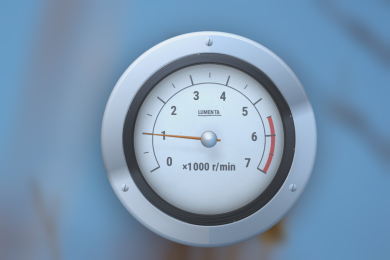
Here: 1000 rpm
